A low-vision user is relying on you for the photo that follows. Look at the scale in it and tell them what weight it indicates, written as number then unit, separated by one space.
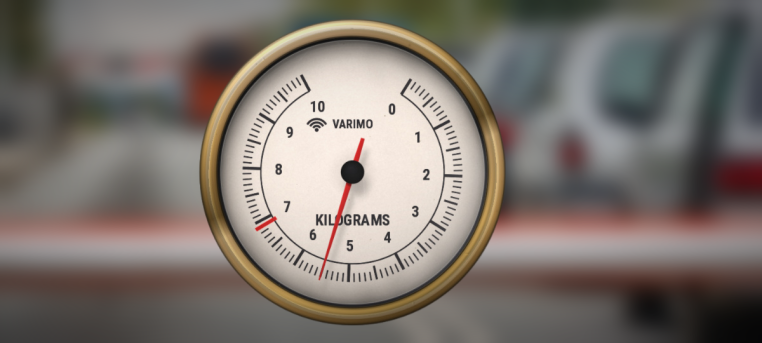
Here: 5.5 kg
